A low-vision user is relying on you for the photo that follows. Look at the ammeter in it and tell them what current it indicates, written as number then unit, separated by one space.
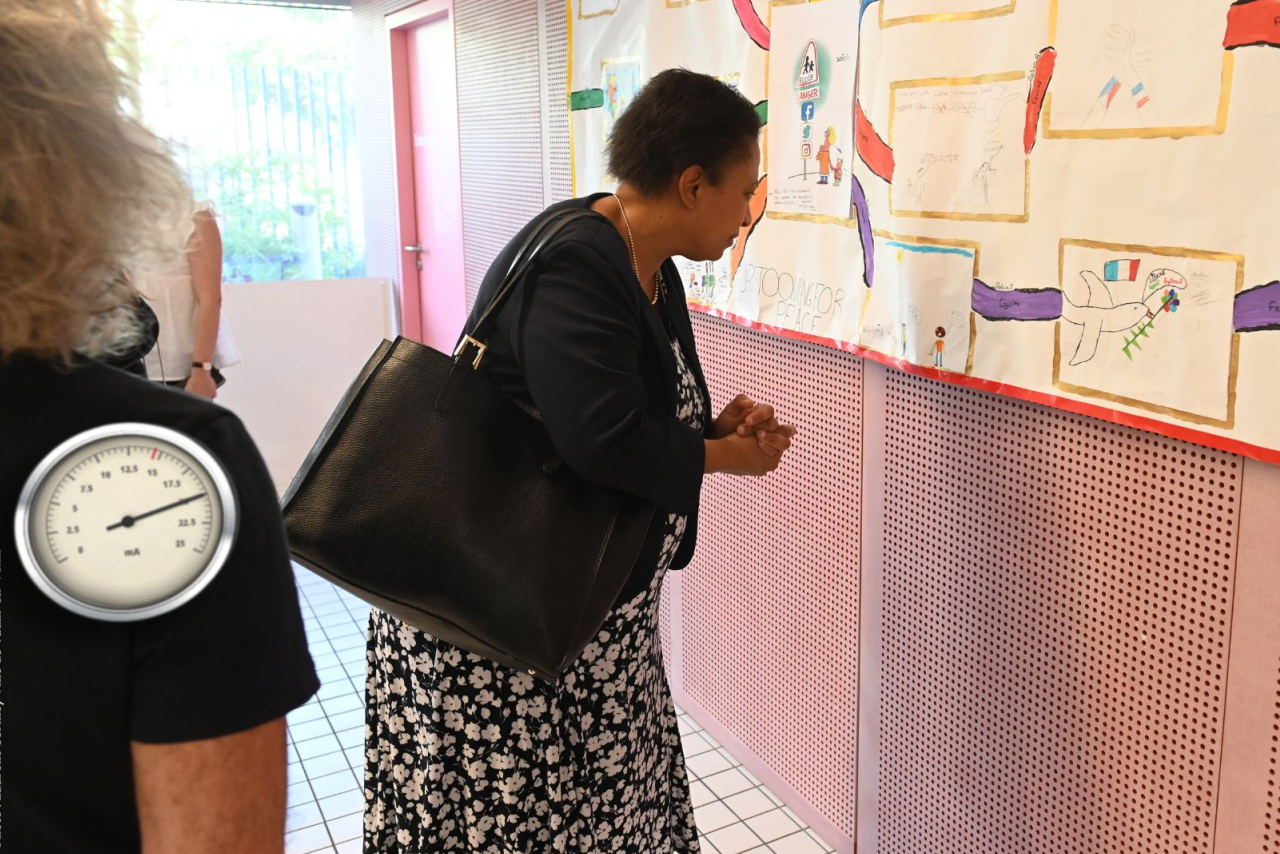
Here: 20 mA
